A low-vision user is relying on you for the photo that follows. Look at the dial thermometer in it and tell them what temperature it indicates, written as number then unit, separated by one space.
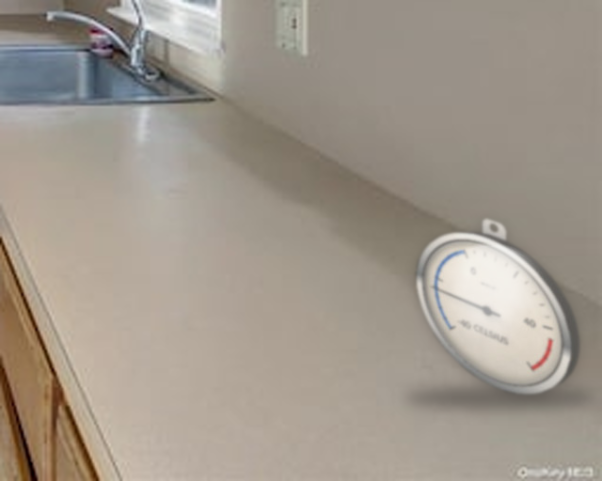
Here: -24 °C
